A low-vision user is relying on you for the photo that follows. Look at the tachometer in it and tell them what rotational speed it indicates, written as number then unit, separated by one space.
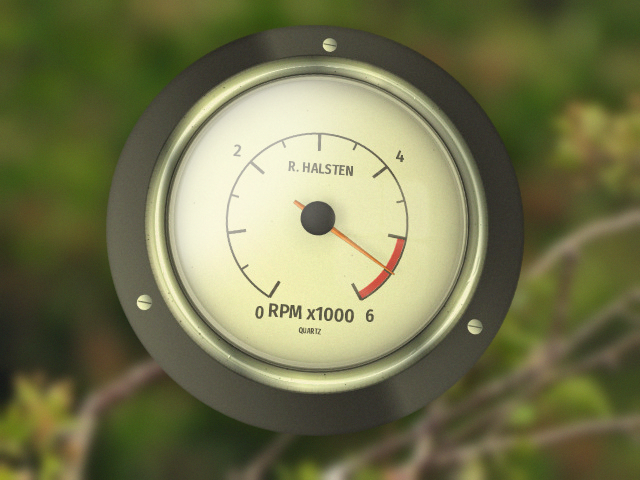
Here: 5500 rpm
